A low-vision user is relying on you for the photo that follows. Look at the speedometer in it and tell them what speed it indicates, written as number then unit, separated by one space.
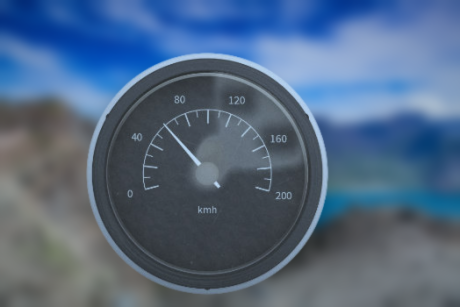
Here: 60 km/h
